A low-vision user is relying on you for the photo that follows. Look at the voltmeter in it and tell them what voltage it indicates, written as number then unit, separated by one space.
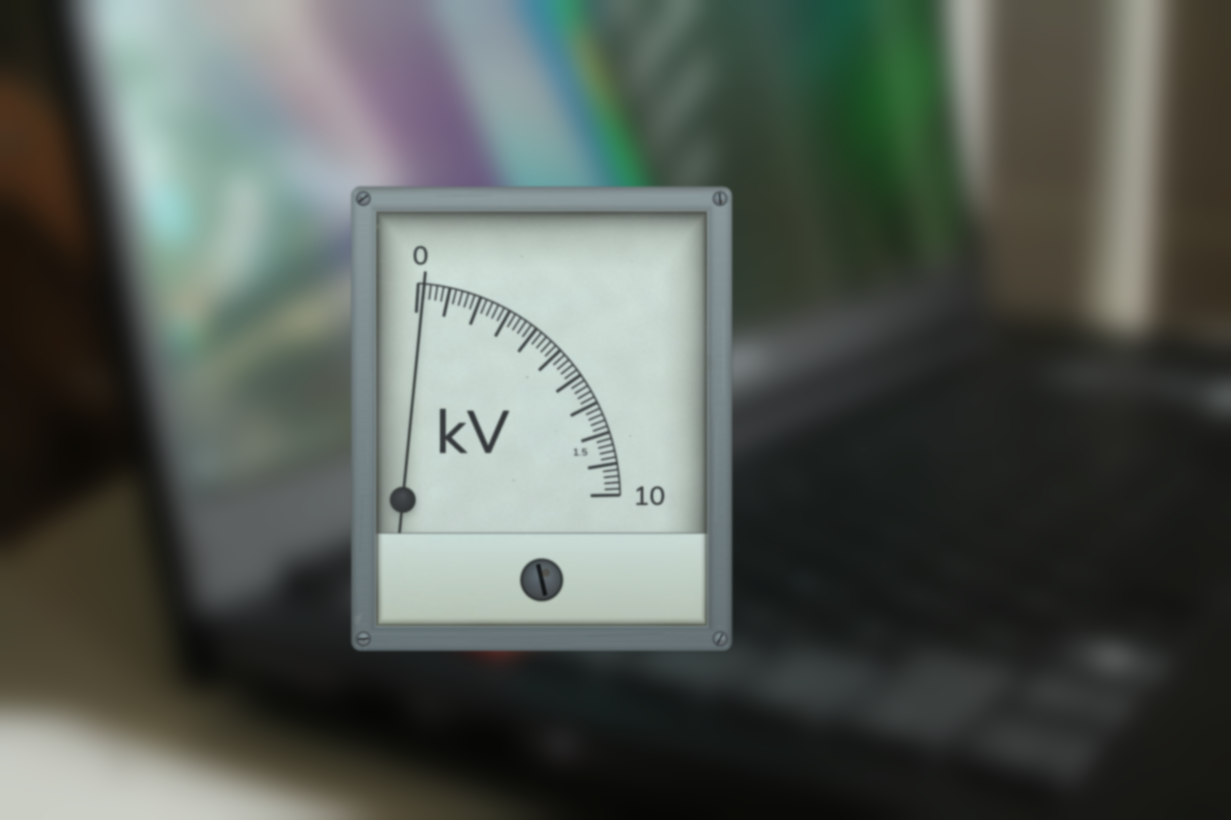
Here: 0.2 kV
